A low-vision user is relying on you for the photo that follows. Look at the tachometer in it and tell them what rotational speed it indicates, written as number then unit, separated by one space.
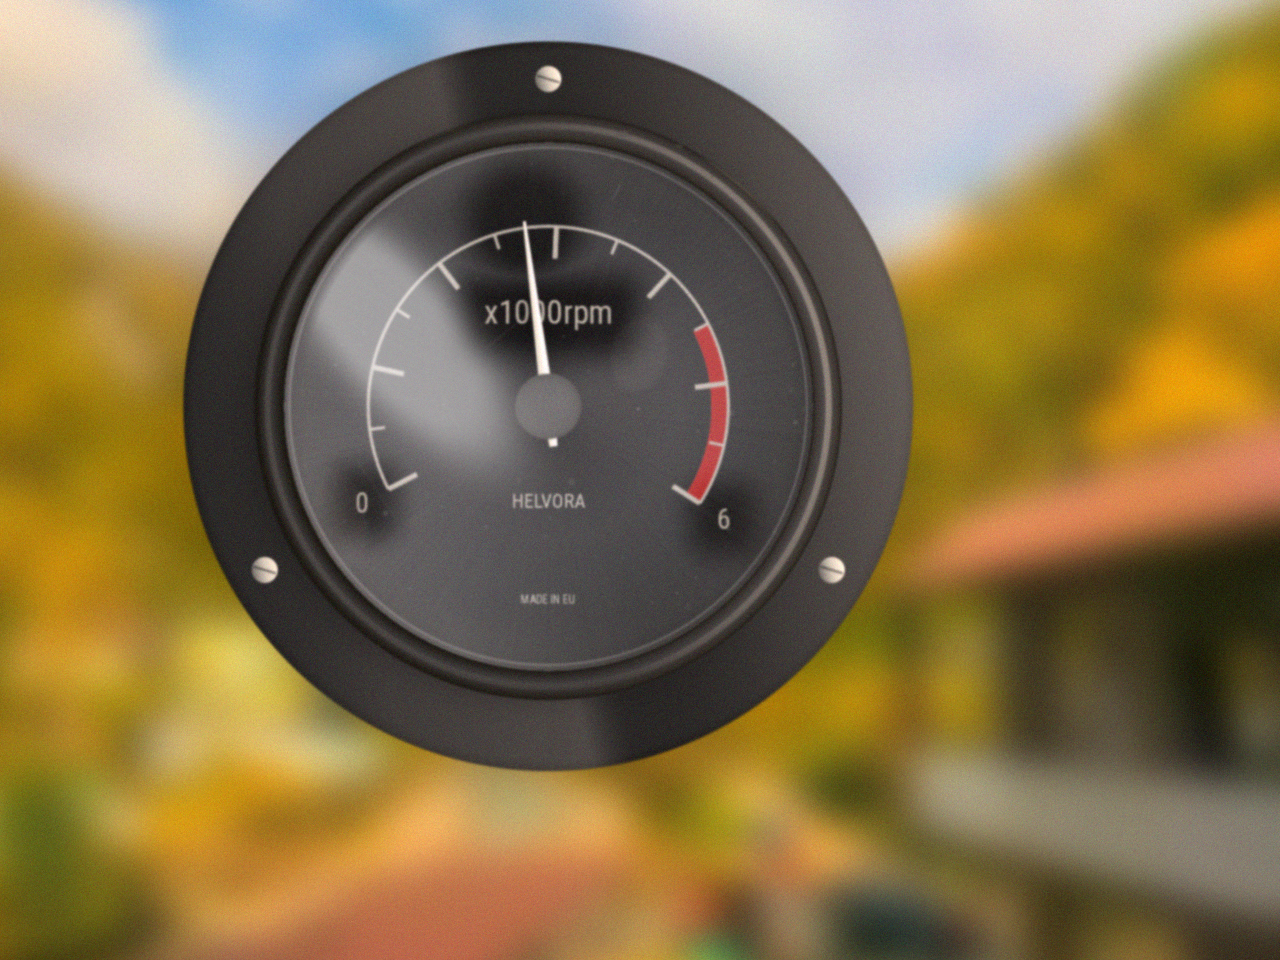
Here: 2750 rpm
